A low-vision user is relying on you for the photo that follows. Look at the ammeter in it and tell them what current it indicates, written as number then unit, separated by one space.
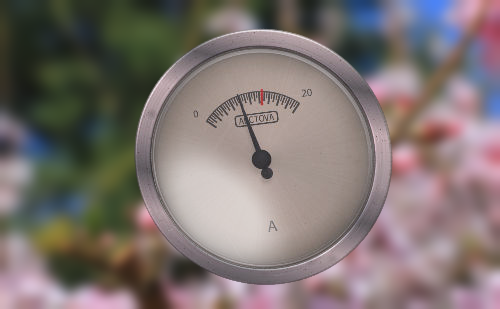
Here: 8 A
